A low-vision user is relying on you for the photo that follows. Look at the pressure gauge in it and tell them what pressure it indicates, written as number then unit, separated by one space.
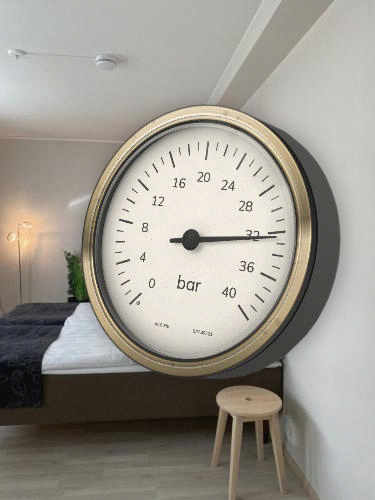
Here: 32.5 bar
